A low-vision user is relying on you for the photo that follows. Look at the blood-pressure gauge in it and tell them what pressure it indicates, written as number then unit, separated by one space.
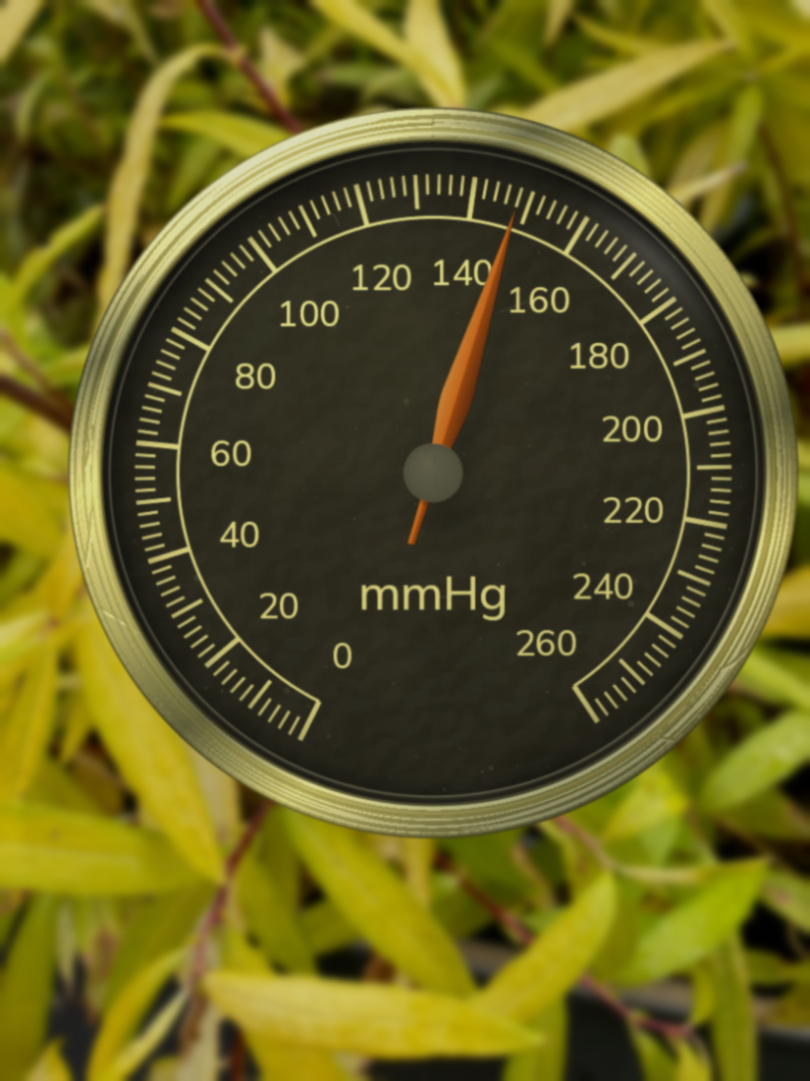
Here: 148 mmHg
